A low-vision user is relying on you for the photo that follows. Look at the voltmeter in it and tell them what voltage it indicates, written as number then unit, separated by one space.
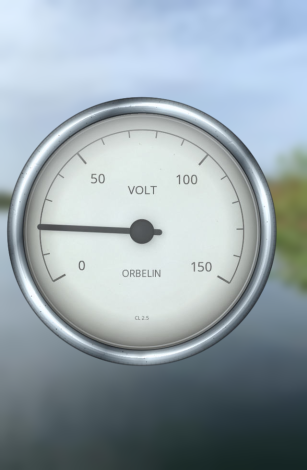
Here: 20 V
